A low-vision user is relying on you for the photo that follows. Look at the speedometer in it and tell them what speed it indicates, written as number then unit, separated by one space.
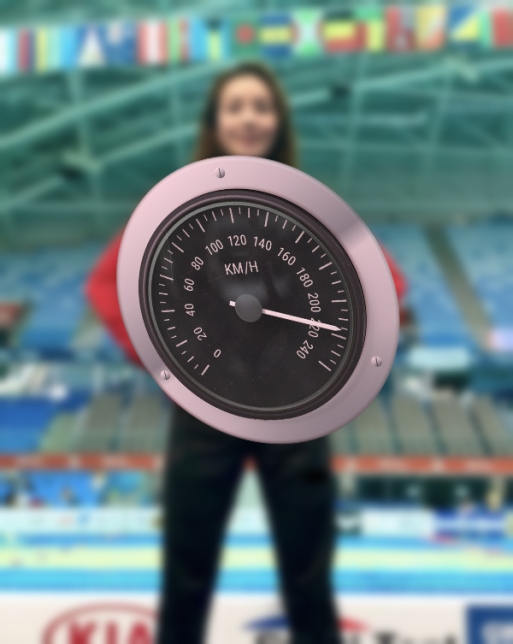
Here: 215 km/h
